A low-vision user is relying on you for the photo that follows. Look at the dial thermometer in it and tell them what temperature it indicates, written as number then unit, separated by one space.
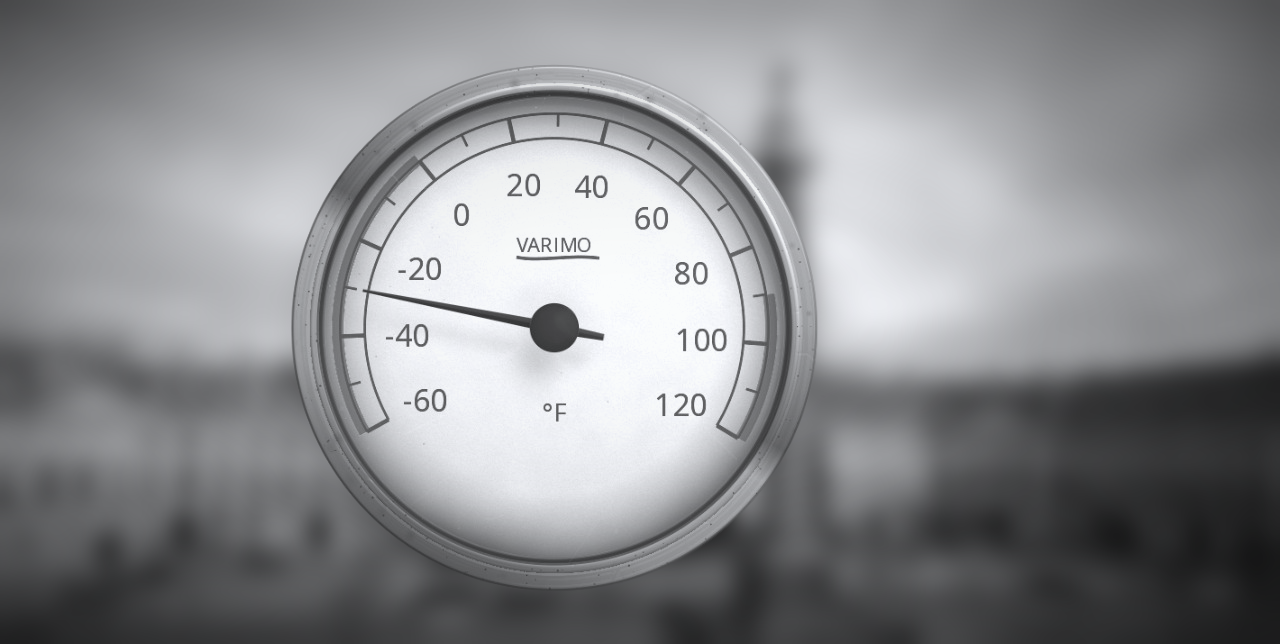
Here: -30 °F
